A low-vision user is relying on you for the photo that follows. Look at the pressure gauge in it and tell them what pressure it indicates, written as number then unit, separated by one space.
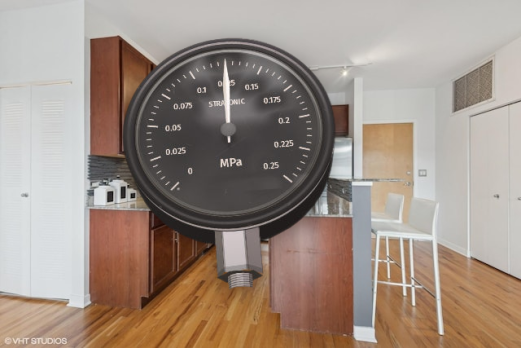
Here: 0.125 MPa
